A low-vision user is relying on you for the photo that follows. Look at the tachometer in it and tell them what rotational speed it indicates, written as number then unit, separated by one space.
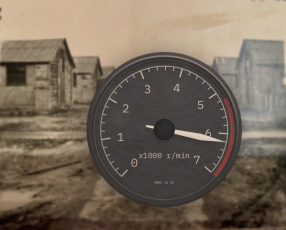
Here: 6200 rpm
